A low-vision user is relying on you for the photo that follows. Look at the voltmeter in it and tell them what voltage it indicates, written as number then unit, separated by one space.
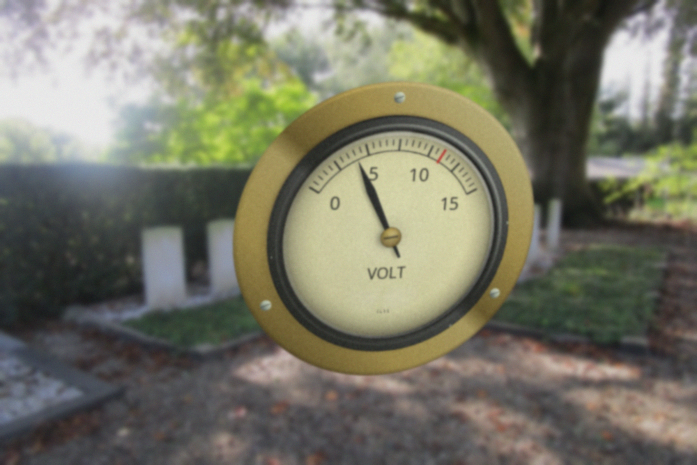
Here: 4 V
